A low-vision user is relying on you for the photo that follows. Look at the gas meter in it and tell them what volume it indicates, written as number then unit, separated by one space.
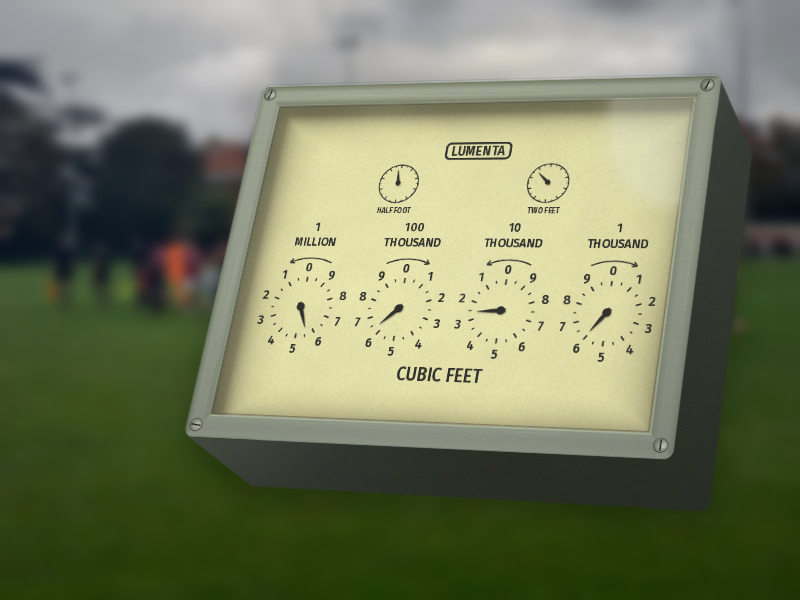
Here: 562600 ft³
